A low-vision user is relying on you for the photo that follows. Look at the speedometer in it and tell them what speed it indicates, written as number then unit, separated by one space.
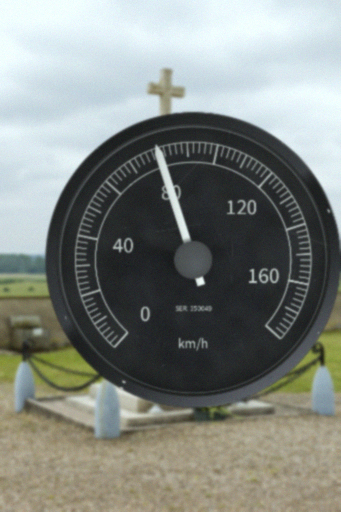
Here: 80 km/h
